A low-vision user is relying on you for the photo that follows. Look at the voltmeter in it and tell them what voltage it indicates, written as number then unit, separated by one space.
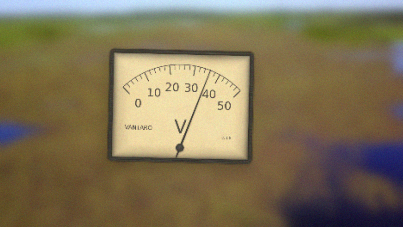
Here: 36 V
